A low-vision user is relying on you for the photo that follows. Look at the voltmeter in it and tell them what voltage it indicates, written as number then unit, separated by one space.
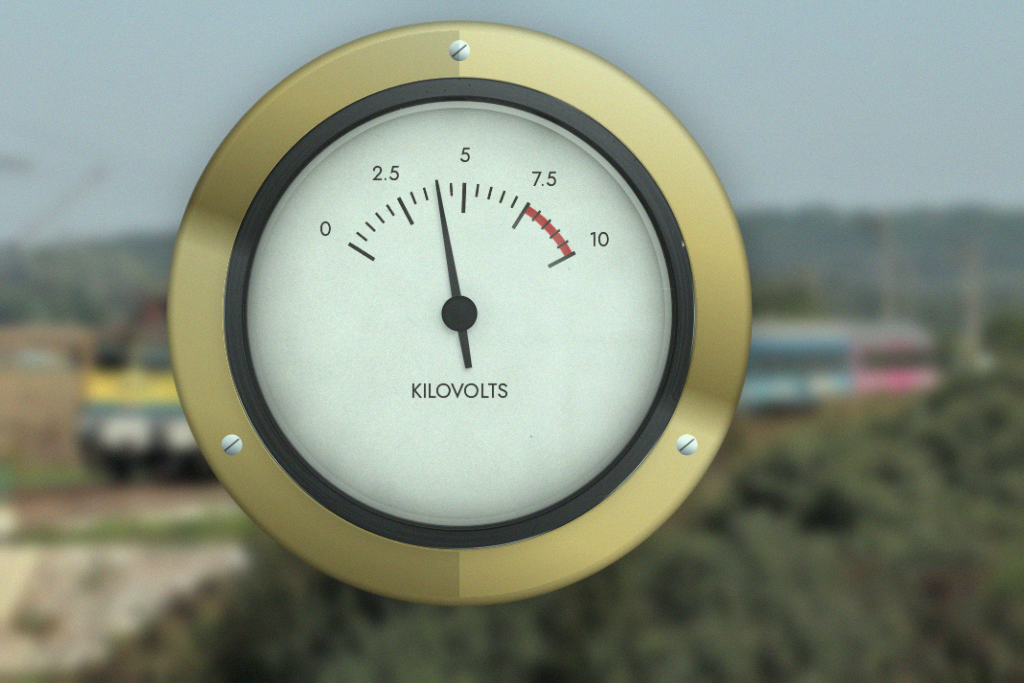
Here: 4 kV
